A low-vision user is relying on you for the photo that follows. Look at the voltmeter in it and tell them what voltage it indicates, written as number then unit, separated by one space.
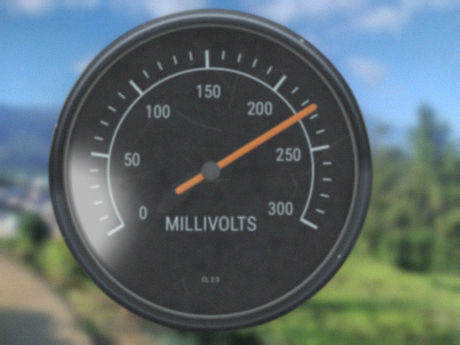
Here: 225 mV
